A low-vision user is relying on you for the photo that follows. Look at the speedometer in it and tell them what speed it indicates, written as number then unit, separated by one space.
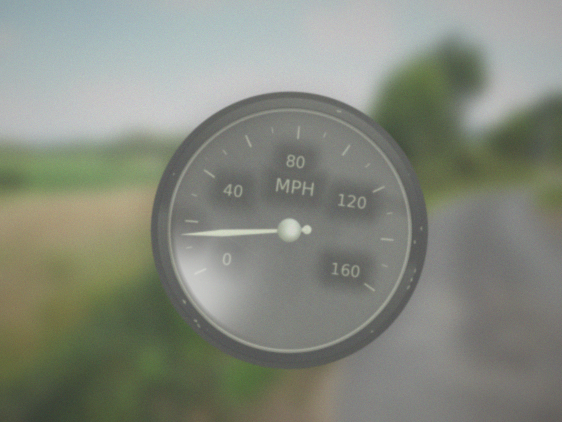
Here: 15 mph
